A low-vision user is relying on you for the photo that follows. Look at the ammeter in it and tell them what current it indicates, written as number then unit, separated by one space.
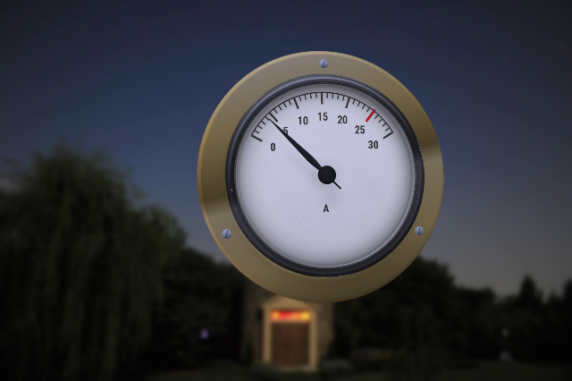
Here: 4 A
